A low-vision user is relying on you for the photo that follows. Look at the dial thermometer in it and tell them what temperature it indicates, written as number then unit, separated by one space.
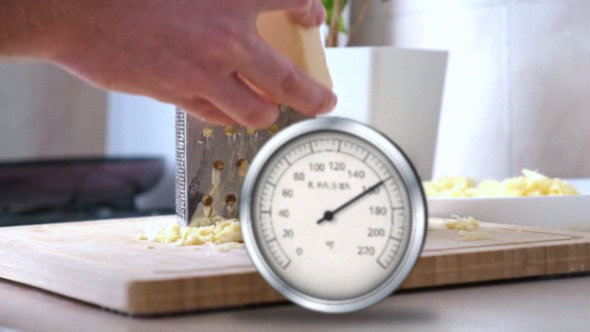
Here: 160 °F
